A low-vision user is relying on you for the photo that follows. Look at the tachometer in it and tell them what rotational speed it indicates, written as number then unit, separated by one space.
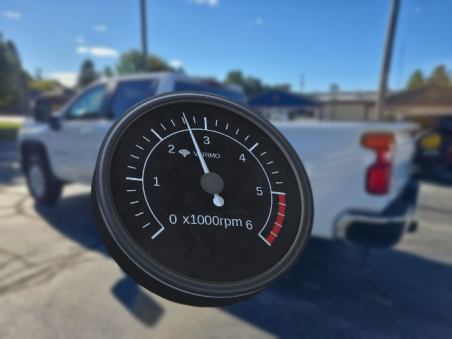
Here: 2600 rpm
